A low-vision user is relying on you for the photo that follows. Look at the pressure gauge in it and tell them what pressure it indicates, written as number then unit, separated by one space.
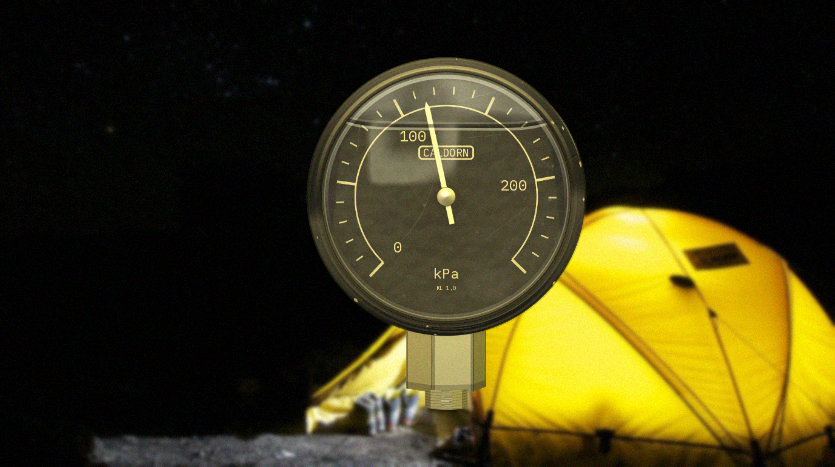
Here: 115 kPa
